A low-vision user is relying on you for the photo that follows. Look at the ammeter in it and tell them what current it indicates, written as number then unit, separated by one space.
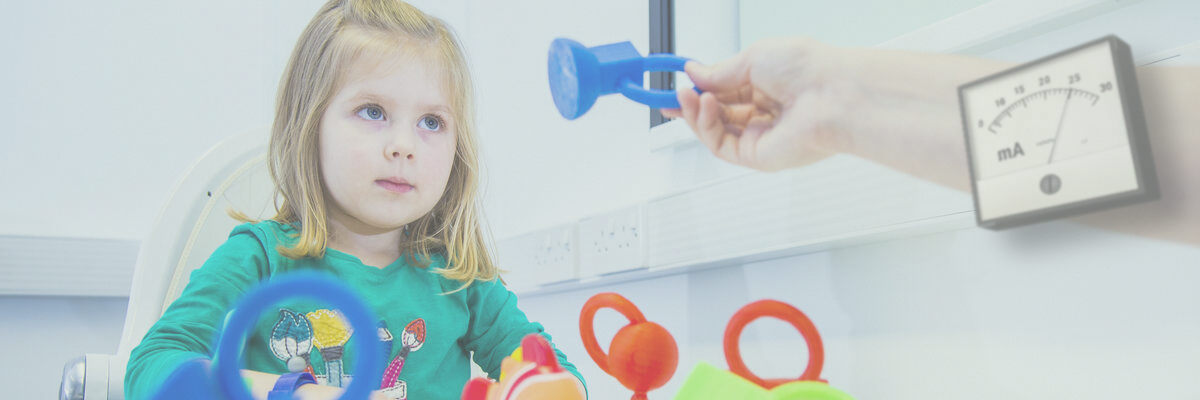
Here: 25 mA
